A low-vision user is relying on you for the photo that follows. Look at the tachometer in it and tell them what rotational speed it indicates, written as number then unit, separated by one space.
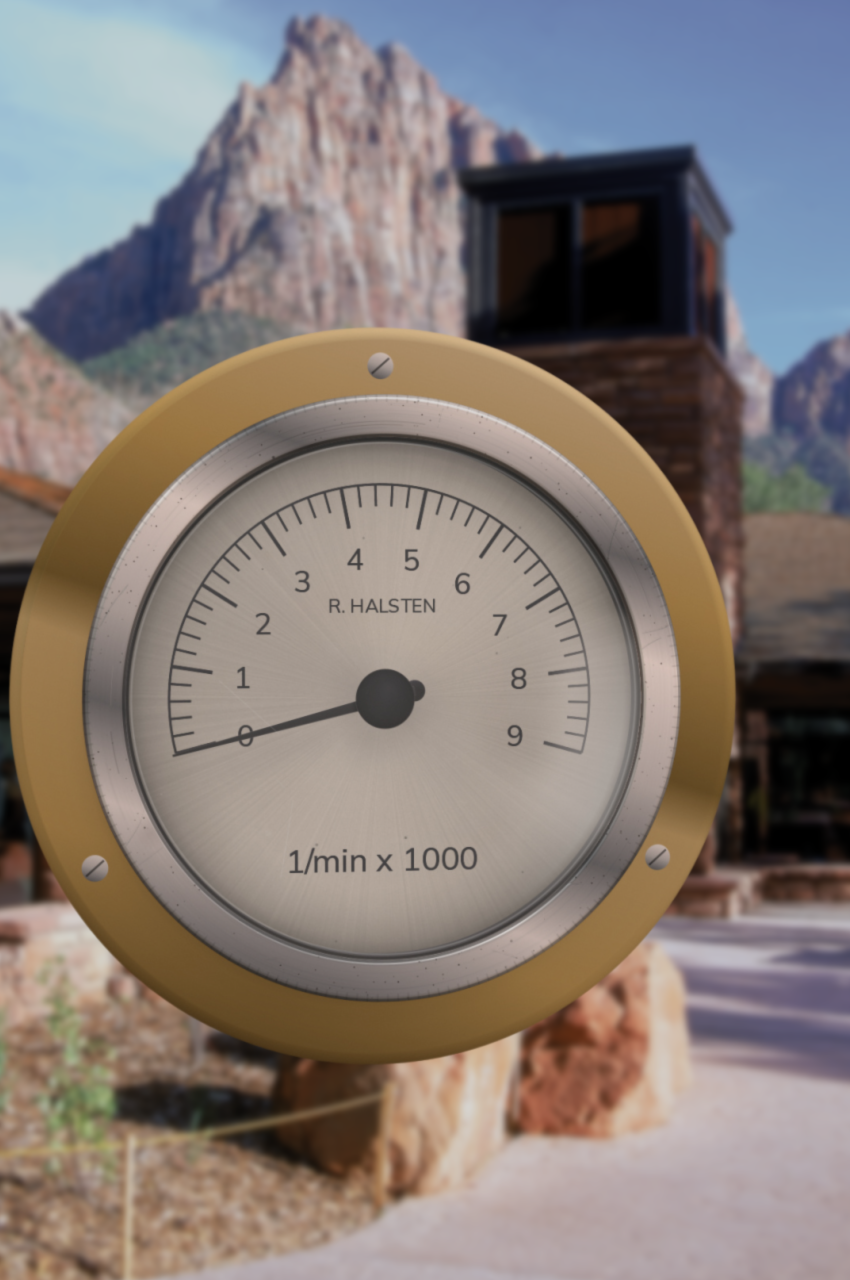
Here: 0 rpm
